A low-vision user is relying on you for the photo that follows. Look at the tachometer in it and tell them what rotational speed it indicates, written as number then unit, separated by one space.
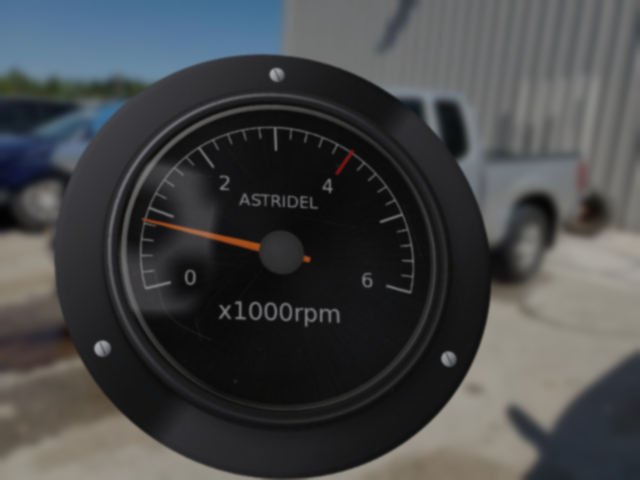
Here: 800 rpm
